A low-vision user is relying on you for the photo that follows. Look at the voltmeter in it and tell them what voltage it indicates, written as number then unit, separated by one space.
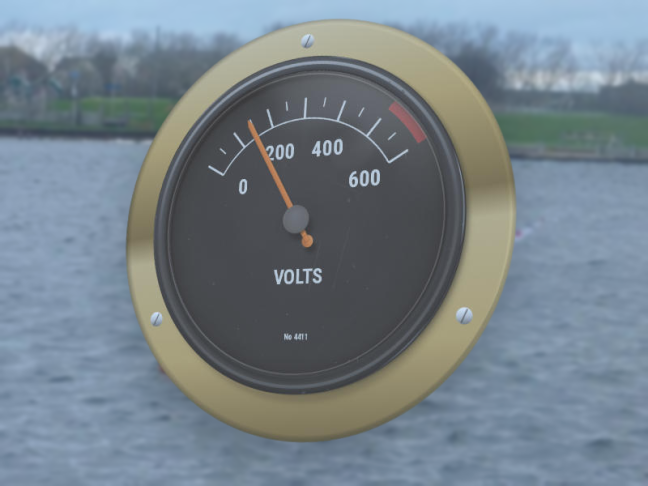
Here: 150 V
